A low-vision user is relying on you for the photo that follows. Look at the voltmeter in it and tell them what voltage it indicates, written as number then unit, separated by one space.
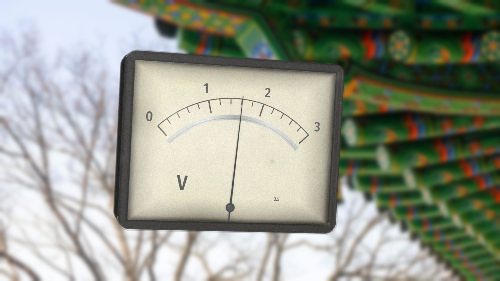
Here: 1.6 V
